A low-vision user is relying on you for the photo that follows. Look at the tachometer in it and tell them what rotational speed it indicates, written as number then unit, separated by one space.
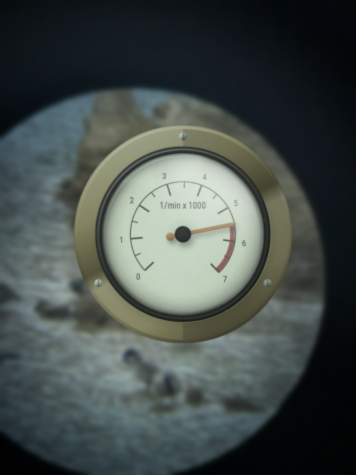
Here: 5500 rpm
